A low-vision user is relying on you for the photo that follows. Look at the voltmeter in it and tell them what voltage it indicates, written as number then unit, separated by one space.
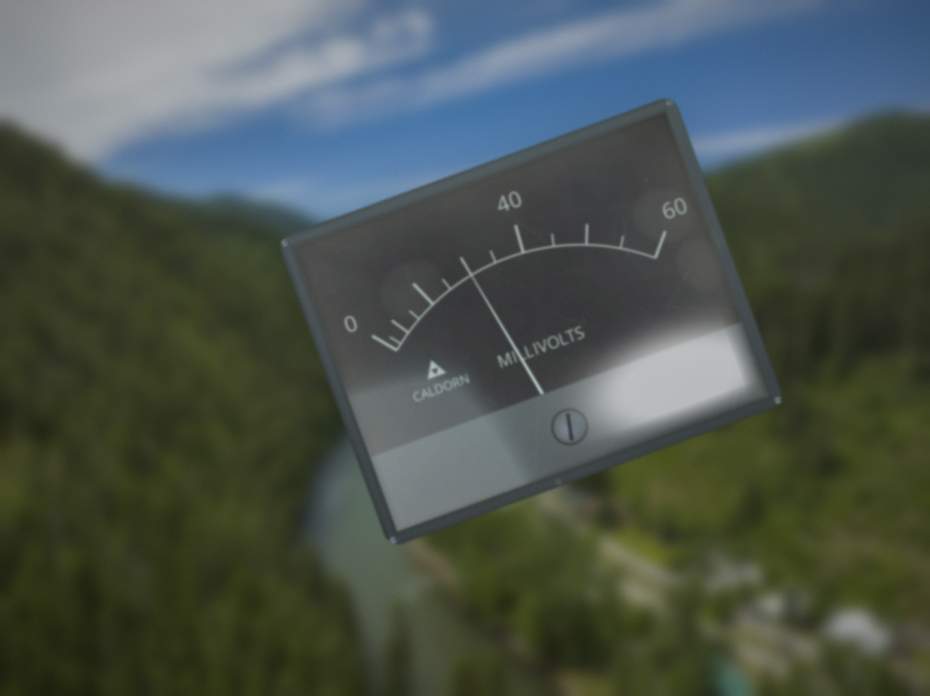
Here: 30 mV
